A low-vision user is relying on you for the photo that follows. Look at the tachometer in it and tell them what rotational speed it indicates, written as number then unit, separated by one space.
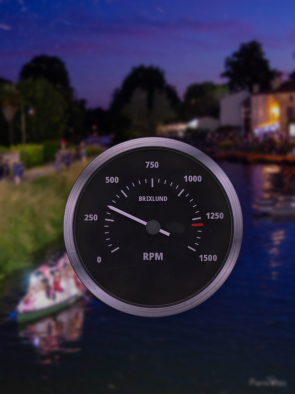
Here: 350 rpm
